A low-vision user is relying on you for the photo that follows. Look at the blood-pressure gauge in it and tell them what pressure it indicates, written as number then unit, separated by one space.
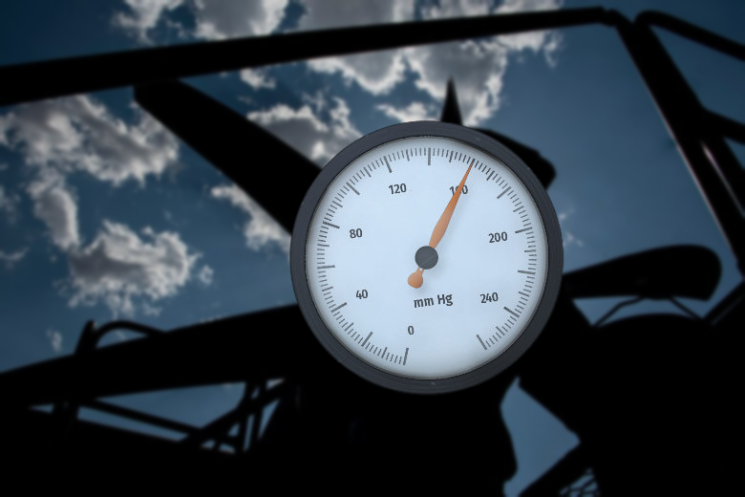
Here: 160 mmHg
